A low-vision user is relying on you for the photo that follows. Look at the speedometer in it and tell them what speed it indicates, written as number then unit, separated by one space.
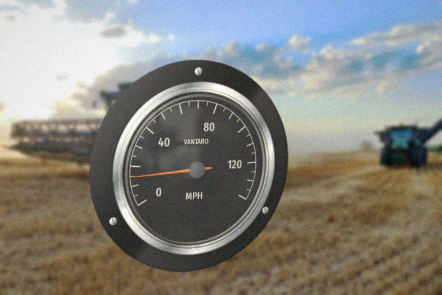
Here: 15 mph
